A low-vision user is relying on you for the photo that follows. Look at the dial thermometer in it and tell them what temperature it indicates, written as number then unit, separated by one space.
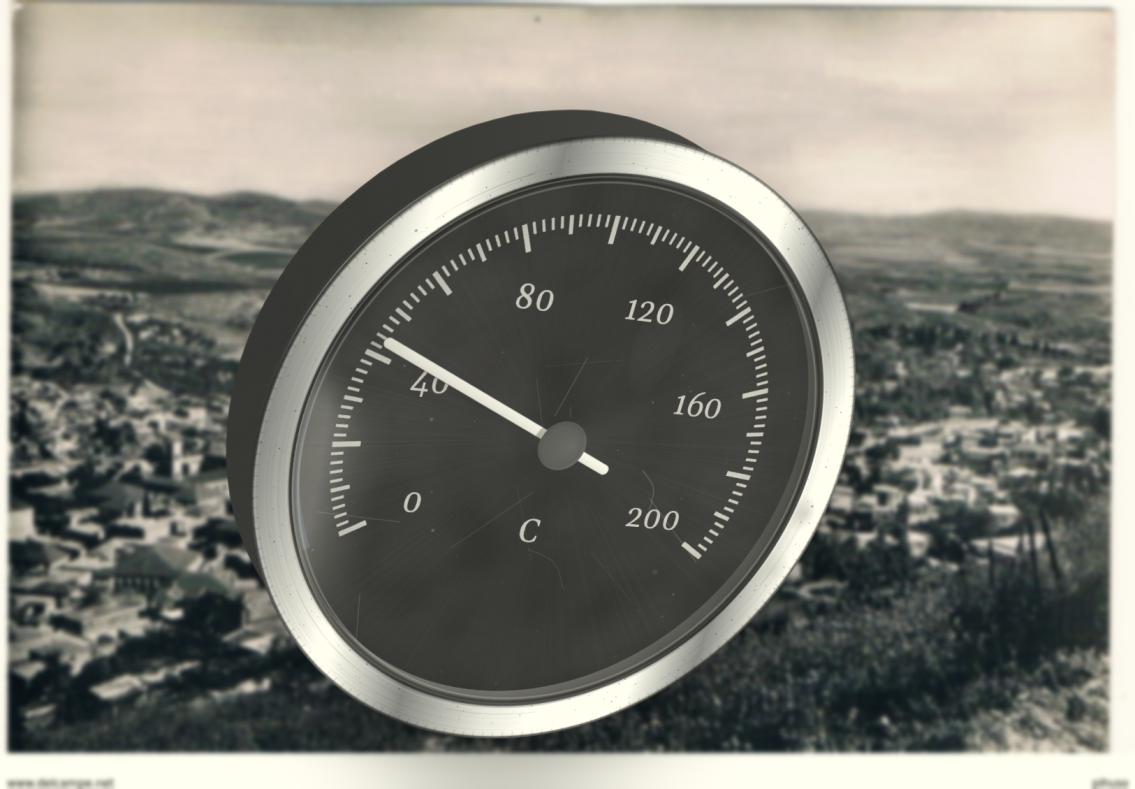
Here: 44 °C
